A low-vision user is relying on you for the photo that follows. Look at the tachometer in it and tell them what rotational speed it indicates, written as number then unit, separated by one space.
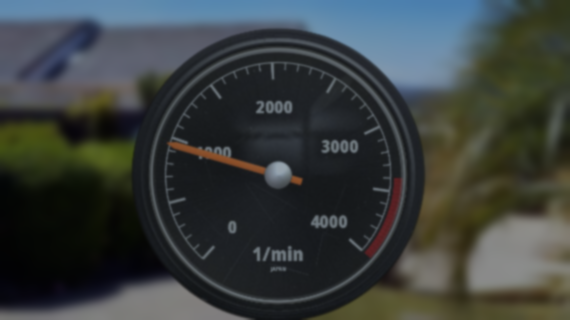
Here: 950 rpm
